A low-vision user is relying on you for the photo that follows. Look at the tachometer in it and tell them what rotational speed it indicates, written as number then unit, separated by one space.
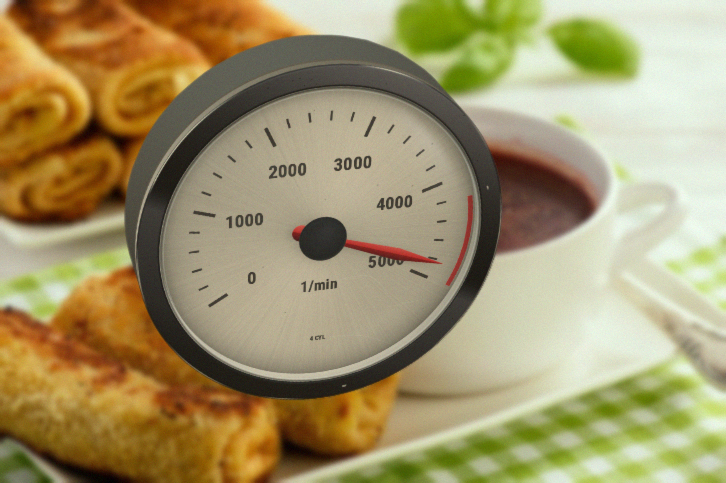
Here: 4800 rpm
